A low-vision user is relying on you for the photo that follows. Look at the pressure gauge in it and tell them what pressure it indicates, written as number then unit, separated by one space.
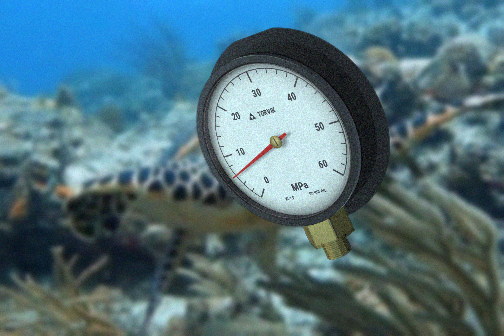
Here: 6 MPa
